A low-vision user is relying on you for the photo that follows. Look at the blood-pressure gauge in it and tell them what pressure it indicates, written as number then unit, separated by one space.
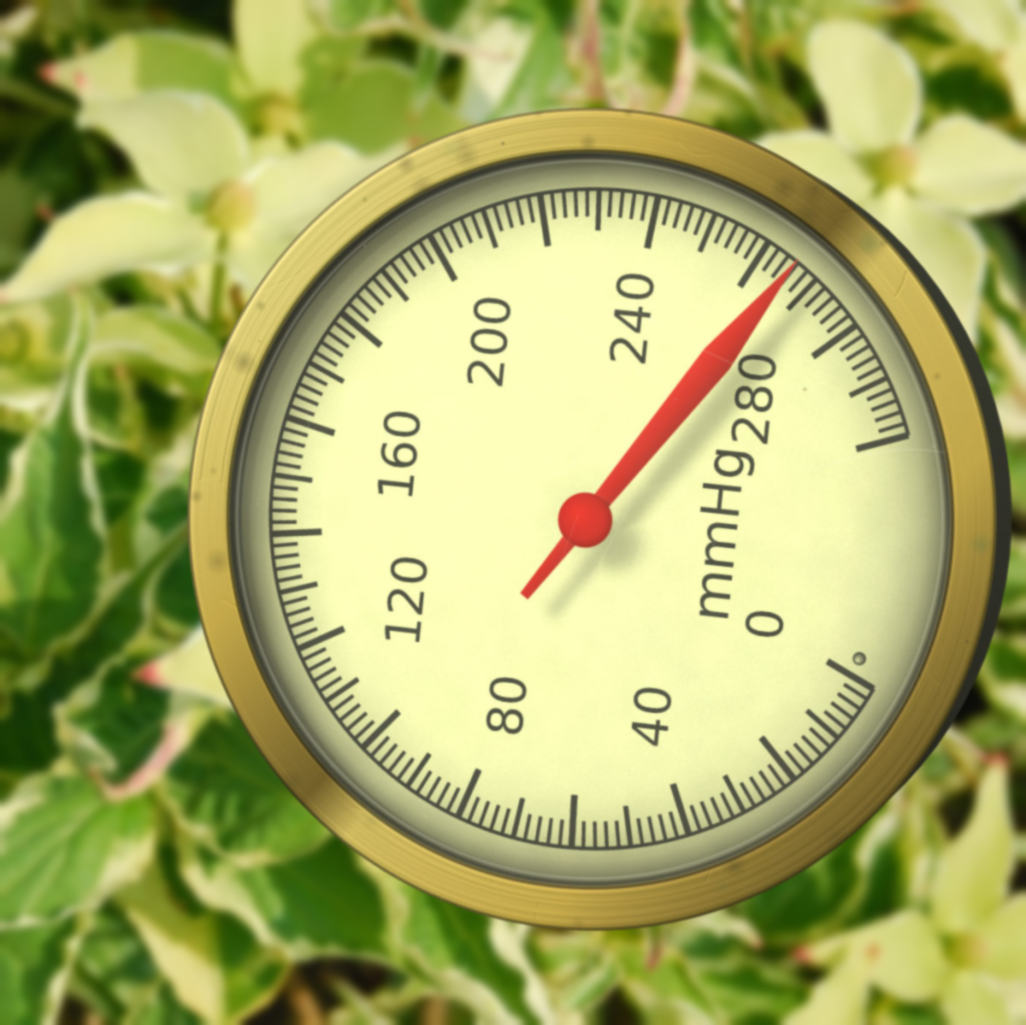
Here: 266 mmHg
